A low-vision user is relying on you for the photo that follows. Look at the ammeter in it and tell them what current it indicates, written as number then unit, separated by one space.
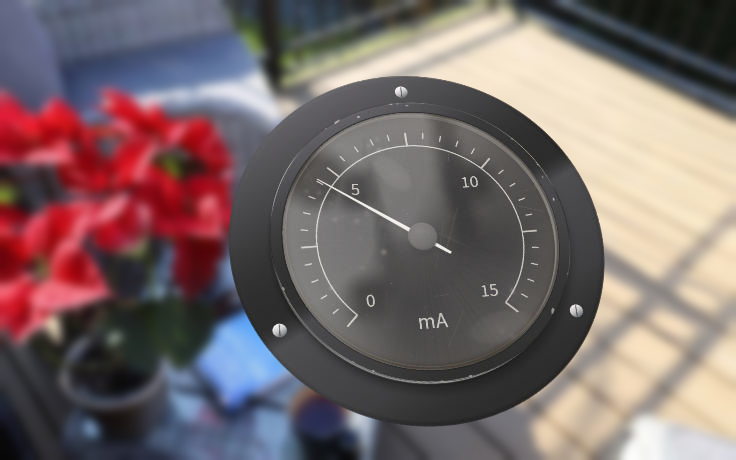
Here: 4.5 mA
